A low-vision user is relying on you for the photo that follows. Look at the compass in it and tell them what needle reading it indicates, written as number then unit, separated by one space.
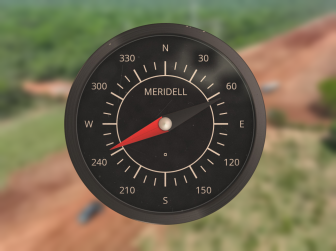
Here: 245 °
